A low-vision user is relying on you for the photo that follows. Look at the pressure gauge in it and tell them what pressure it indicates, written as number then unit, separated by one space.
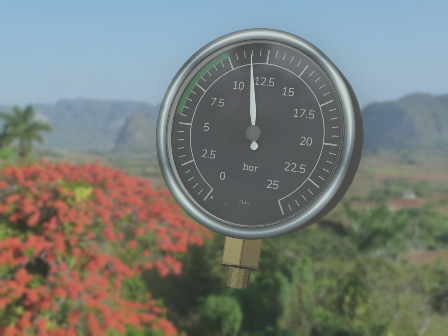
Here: 11.5 bar
